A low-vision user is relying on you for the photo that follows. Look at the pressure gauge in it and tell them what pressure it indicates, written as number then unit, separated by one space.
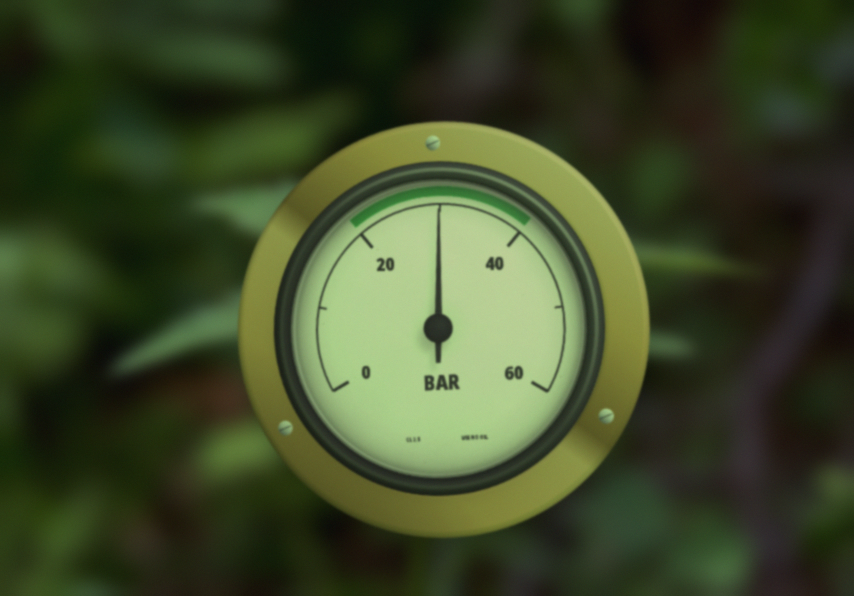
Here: 30 bar
